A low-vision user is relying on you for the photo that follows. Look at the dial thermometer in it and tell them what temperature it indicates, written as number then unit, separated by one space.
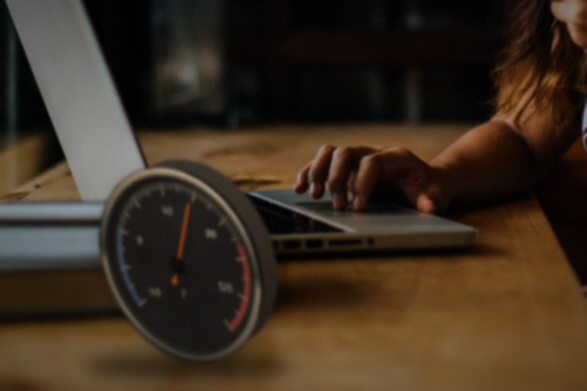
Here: 60 °F
